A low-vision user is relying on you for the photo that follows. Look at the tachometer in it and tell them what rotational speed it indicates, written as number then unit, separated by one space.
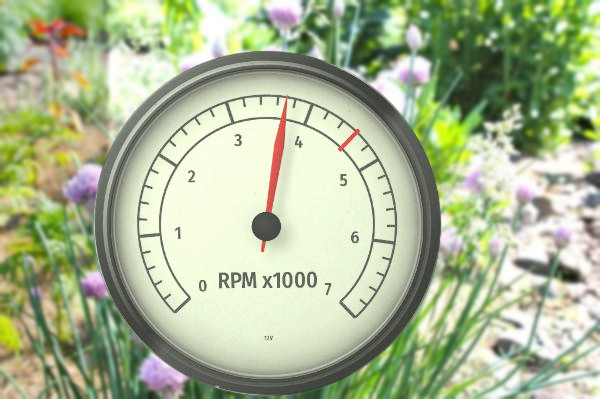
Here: 3700 rpm
